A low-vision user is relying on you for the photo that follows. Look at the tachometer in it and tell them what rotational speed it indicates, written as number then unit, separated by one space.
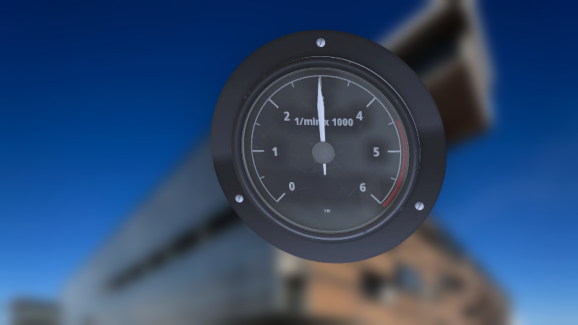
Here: 3000 rpm
